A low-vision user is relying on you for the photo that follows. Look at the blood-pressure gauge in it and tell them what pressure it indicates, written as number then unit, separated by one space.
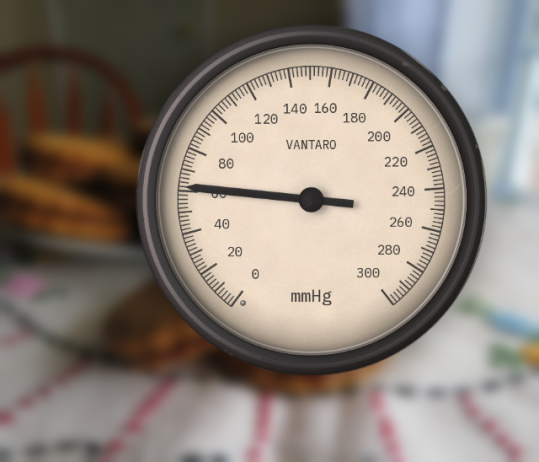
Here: 62 mmHg
